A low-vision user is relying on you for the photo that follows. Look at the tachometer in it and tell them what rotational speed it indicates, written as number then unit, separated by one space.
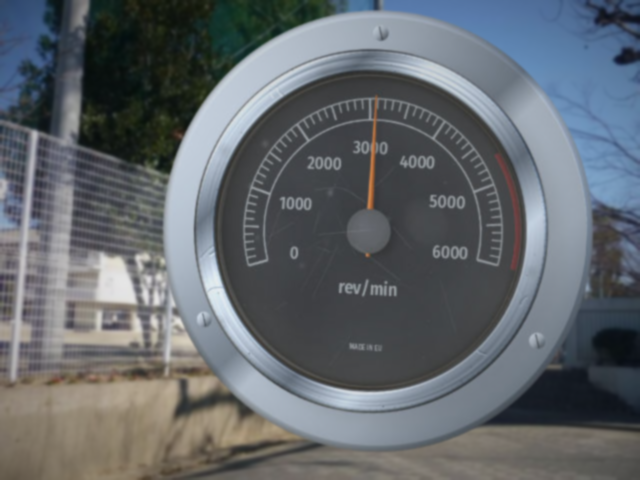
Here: 3100 rpm
